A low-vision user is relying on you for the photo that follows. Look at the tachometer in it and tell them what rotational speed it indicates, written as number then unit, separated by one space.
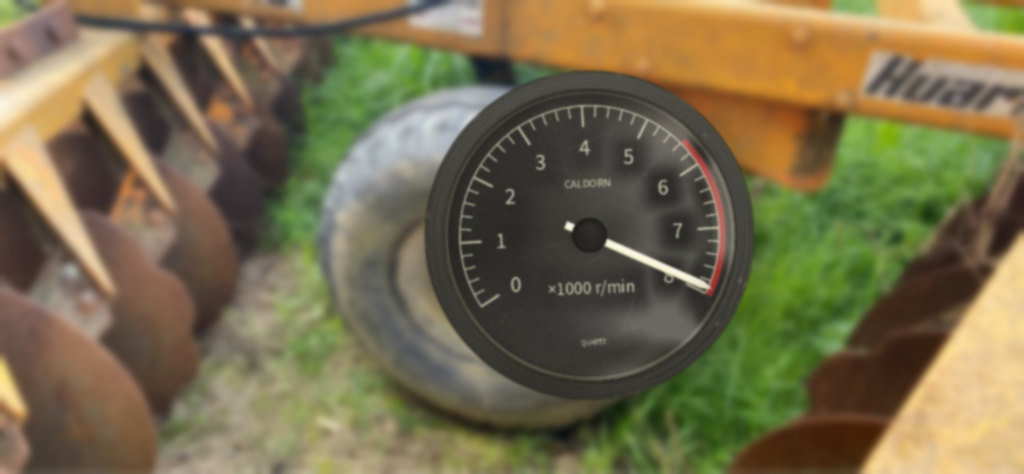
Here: 7900 rpm
